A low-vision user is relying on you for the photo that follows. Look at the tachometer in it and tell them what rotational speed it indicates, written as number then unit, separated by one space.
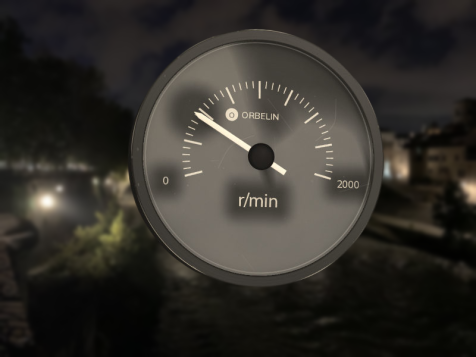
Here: 450 rpm
